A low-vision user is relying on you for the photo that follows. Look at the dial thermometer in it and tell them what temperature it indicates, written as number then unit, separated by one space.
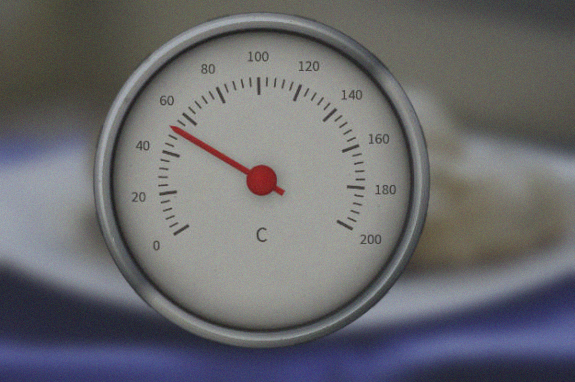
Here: 52 °C
